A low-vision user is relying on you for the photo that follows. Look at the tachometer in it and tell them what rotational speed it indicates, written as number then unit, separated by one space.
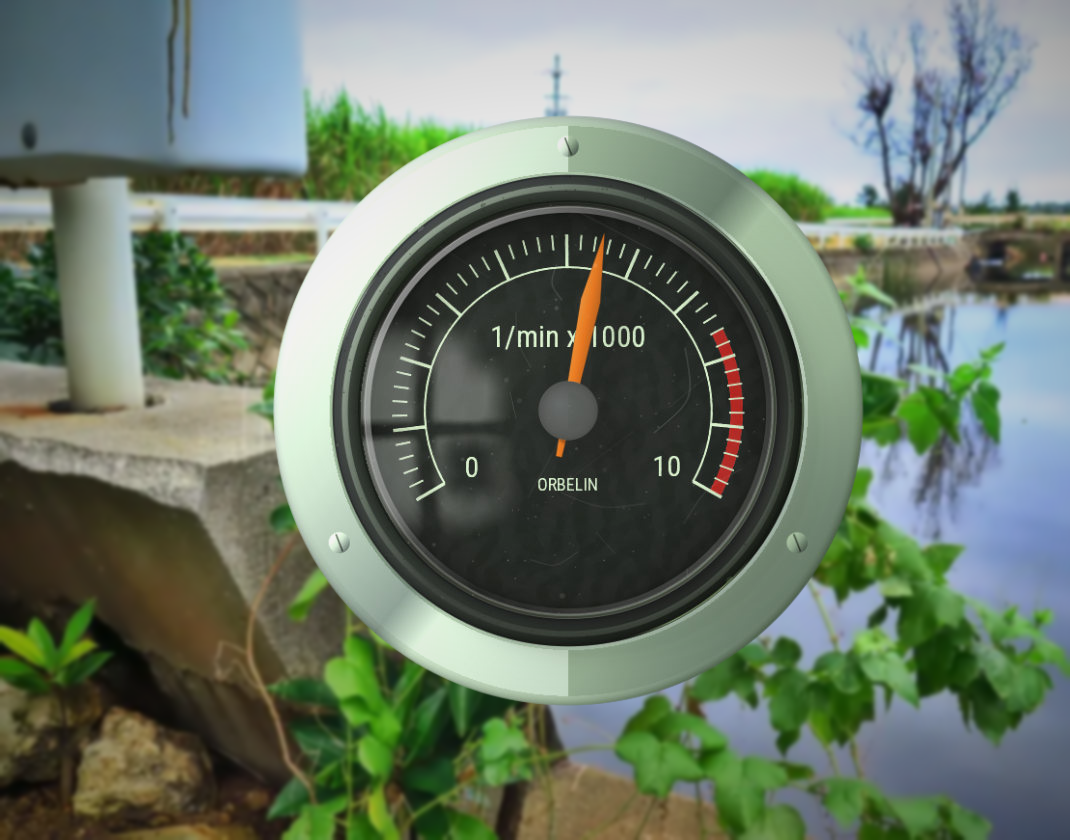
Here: 5500 rpm
